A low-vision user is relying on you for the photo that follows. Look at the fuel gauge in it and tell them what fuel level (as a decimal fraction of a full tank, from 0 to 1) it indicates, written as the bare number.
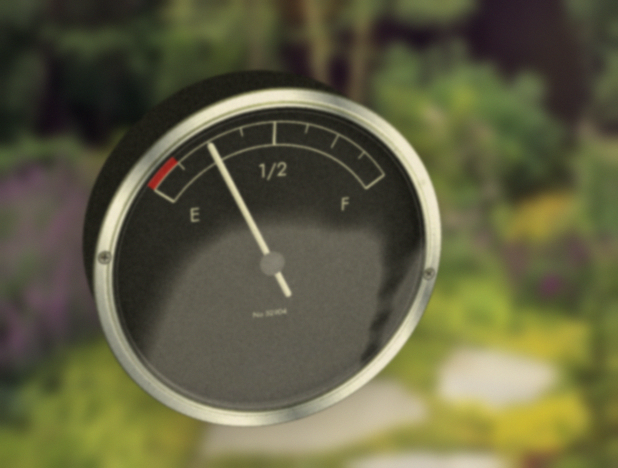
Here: 0.25
